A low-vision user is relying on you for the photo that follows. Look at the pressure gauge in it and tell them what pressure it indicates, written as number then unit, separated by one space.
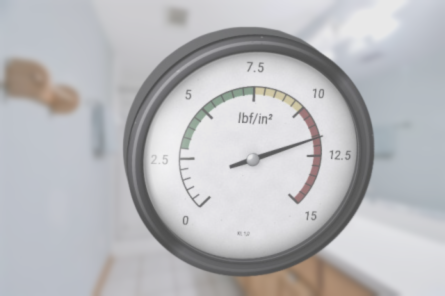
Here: 11.5 psi
